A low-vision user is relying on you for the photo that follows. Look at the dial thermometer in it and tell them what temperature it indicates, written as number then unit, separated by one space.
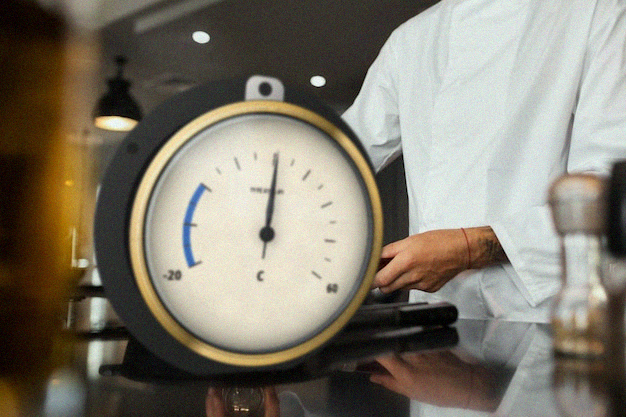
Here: 20 °C
